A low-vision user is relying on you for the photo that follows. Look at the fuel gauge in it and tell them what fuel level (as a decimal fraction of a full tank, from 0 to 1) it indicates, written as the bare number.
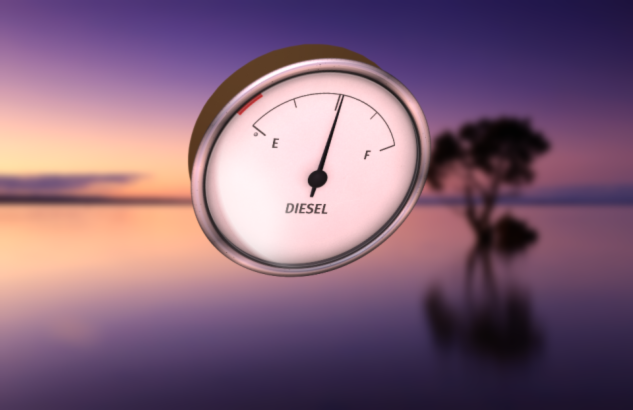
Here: 0.5
